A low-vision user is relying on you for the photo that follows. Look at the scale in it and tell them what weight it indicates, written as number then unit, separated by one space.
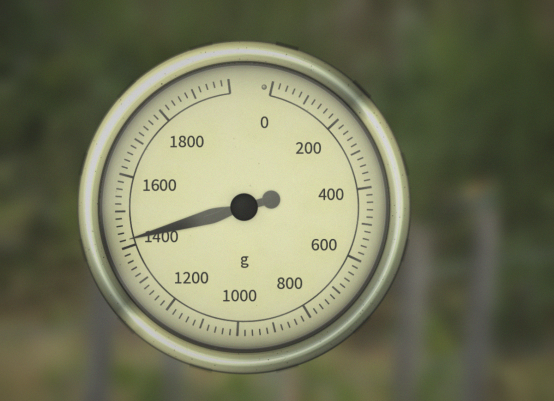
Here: 1420 g
